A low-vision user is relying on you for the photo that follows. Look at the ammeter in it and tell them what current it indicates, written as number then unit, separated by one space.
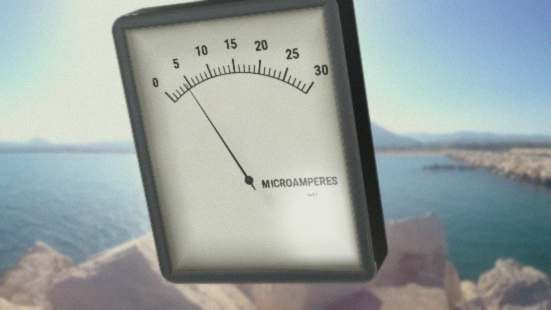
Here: 5 µA
